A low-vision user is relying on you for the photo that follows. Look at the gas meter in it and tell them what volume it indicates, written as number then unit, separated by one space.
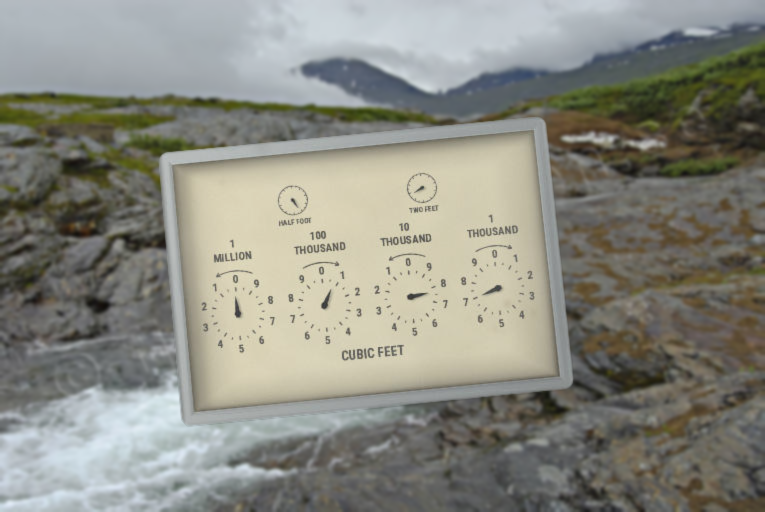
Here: 7700 ft³
